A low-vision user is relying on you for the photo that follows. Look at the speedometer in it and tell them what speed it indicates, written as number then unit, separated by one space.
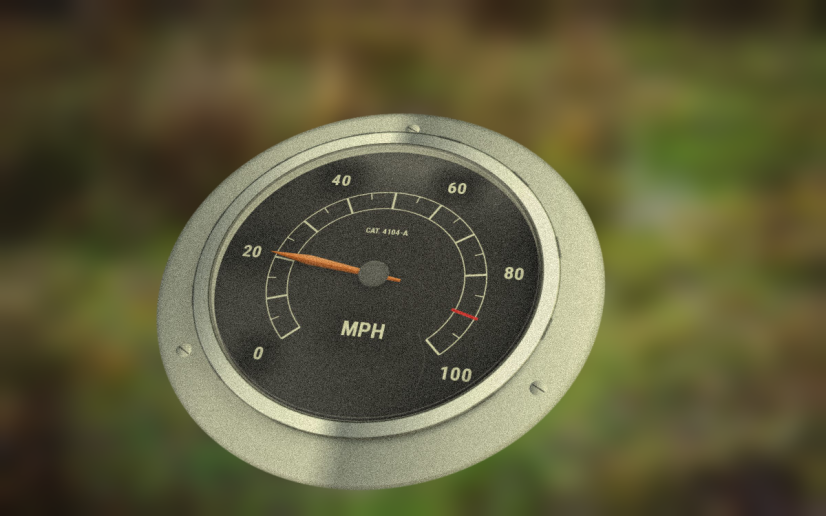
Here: 20 mph
